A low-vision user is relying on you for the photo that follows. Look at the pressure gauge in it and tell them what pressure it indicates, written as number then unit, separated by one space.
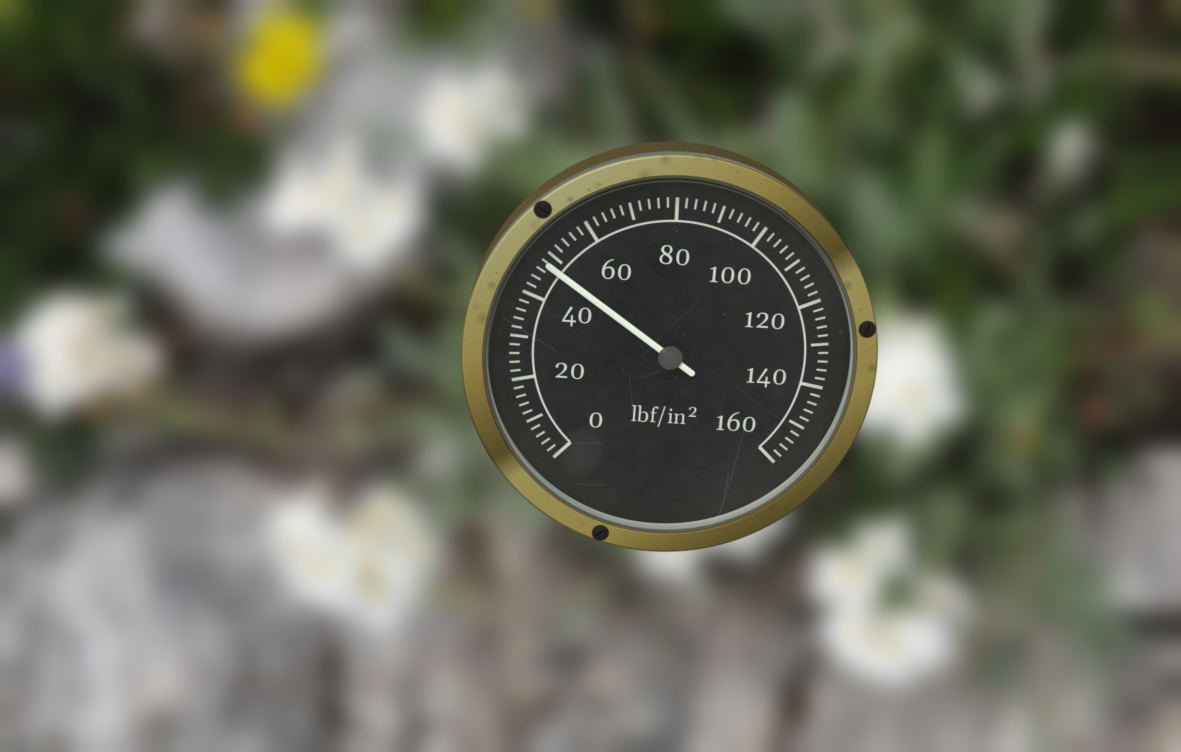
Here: 48 psi
